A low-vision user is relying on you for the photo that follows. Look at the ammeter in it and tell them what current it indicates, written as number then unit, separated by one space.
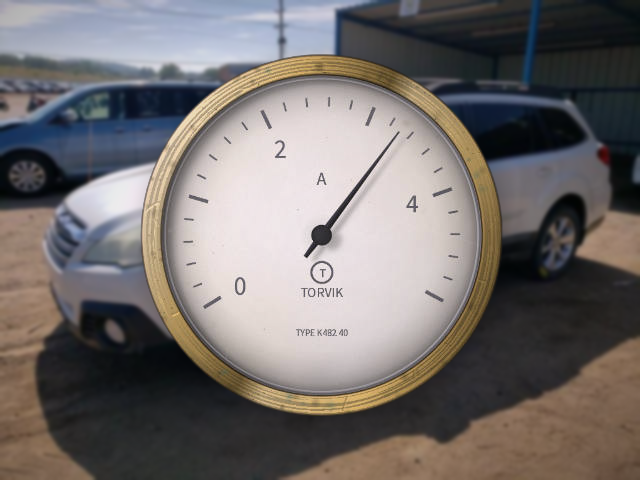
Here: 3.3 A
